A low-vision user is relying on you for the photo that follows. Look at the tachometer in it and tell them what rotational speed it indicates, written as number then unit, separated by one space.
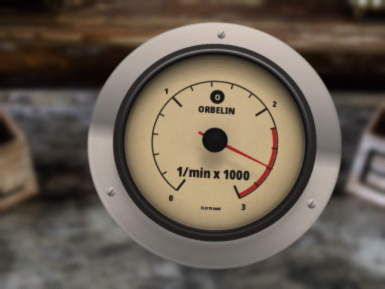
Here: 2600 rpm
